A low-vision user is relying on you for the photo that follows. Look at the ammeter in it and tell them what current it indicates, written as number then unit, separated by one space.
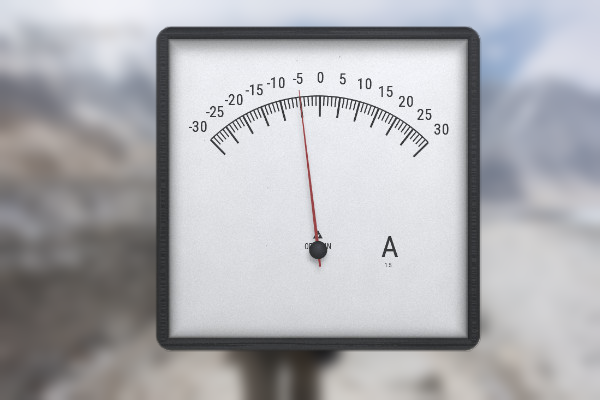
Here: -5 A
